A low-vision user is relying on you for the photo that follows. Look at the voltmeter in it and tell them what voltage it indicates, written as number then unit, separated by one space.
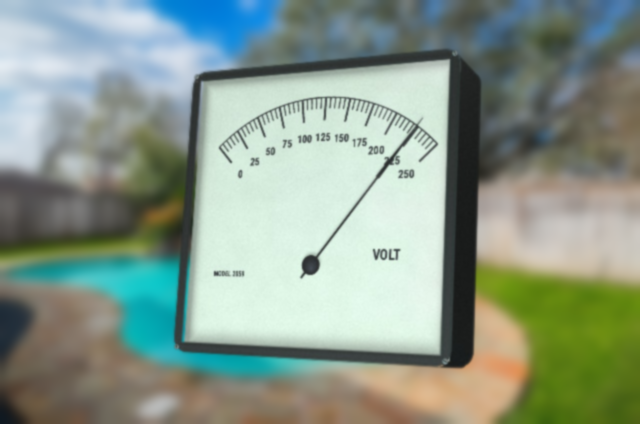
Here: 225 V
